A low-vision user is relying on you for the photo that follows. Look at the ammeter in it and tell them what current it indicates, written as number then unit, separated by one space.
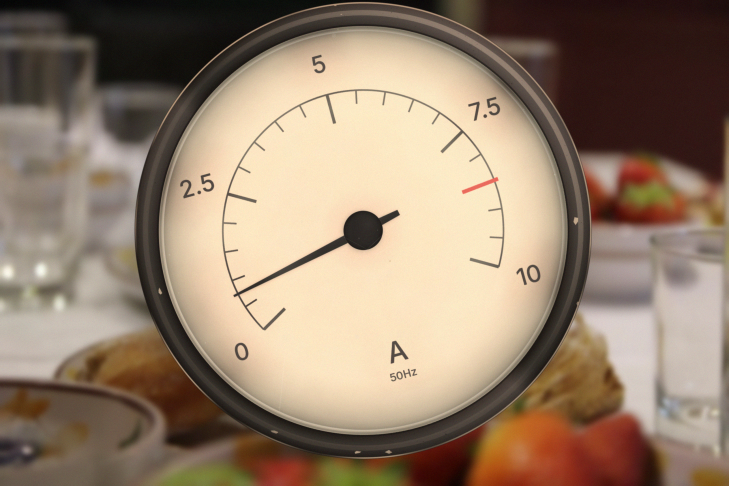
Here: 0.75 A
